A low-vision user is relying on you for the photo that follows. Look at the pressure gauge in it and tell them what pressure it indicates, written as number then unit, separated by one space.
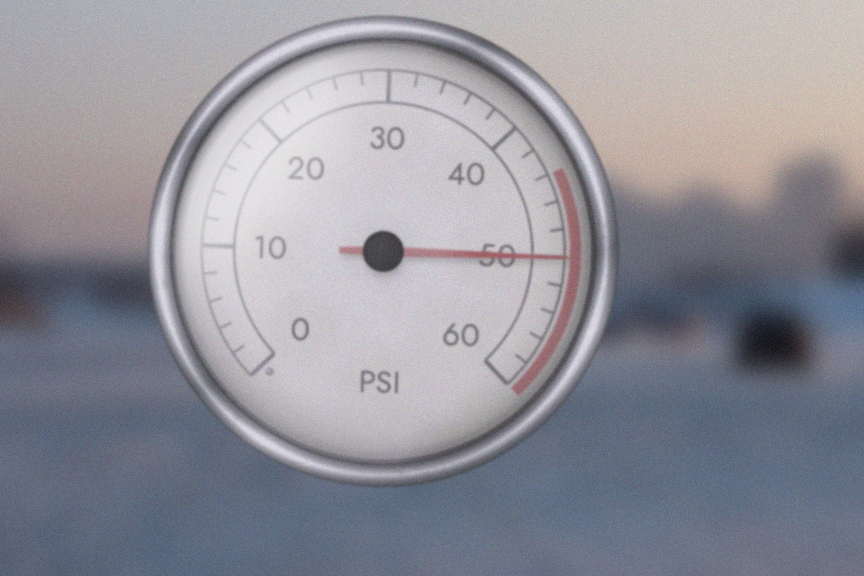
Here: 50 psi
